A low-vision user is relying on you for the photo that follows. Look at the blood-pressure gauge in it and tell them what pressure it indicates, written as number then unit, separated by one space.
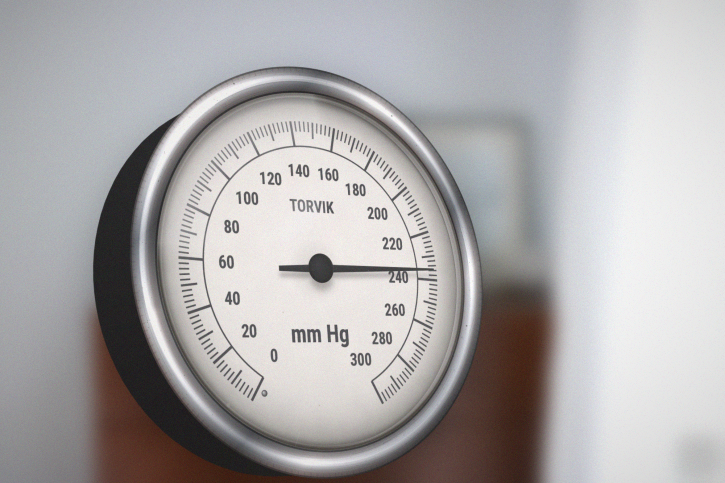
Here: 236 mmHg
